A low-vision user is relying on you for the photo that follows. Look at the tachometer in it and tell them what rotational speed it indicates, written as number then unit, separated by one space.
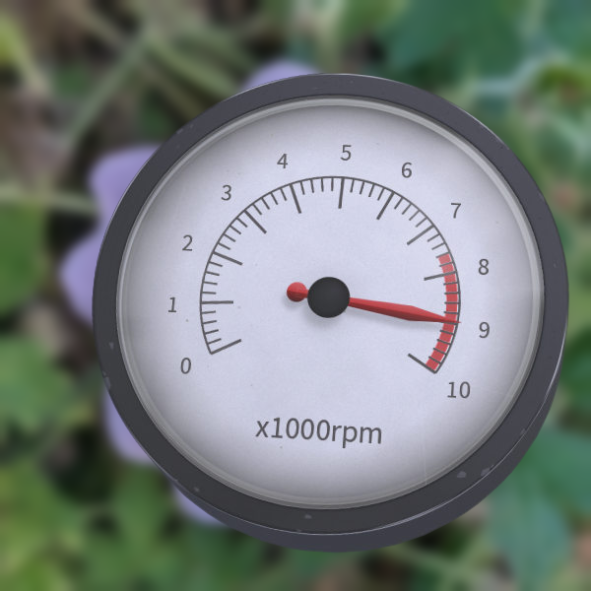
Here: 9000 rpm
